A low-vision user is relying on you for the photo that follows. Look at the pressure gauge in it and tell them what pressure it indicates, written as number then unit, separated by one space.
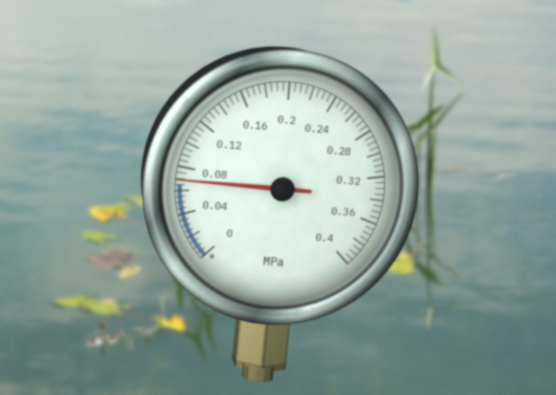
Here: 0.07 MPa
